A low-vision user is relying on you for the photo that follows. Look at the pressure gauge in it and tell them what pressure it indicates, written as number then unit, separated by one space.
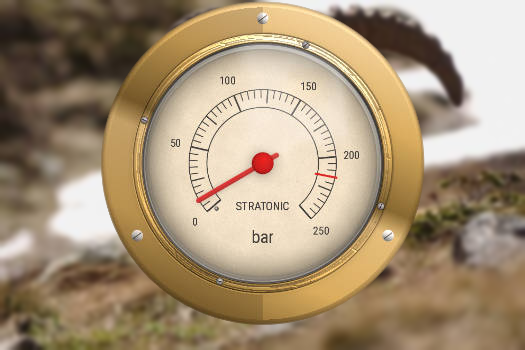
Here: 10 bar
